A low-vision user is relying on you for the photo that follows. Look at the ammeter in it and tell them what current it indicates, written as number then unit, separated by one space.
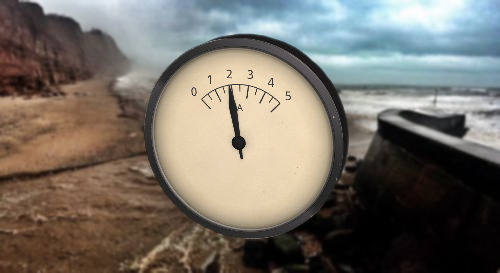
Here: 2 A
